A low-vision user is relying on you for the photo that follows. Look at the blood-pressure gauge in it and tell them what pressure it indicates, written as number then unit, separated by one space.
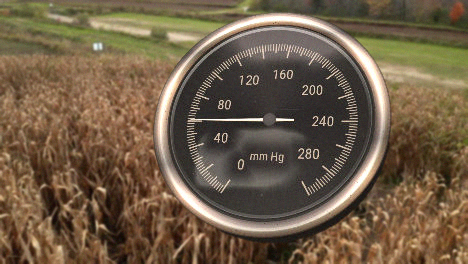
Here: 60 mmHg
